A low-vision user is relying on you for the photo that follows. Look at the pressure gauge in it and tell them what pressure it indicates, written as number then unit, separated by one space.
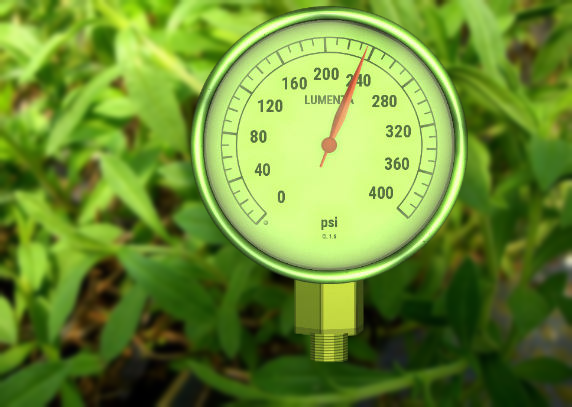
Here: 235 psi
